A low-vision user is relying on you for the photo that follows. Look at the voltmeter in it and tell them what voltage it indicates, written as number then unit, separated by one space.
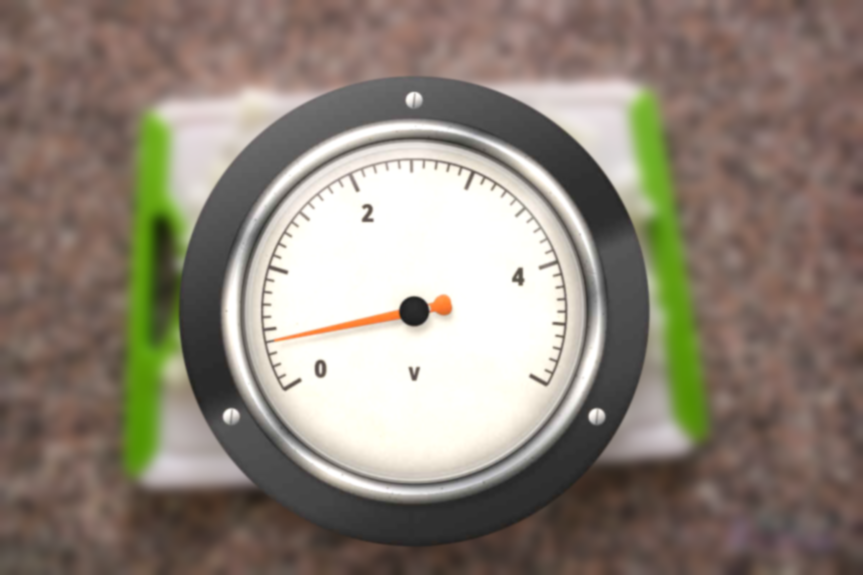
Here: 0.4 V
